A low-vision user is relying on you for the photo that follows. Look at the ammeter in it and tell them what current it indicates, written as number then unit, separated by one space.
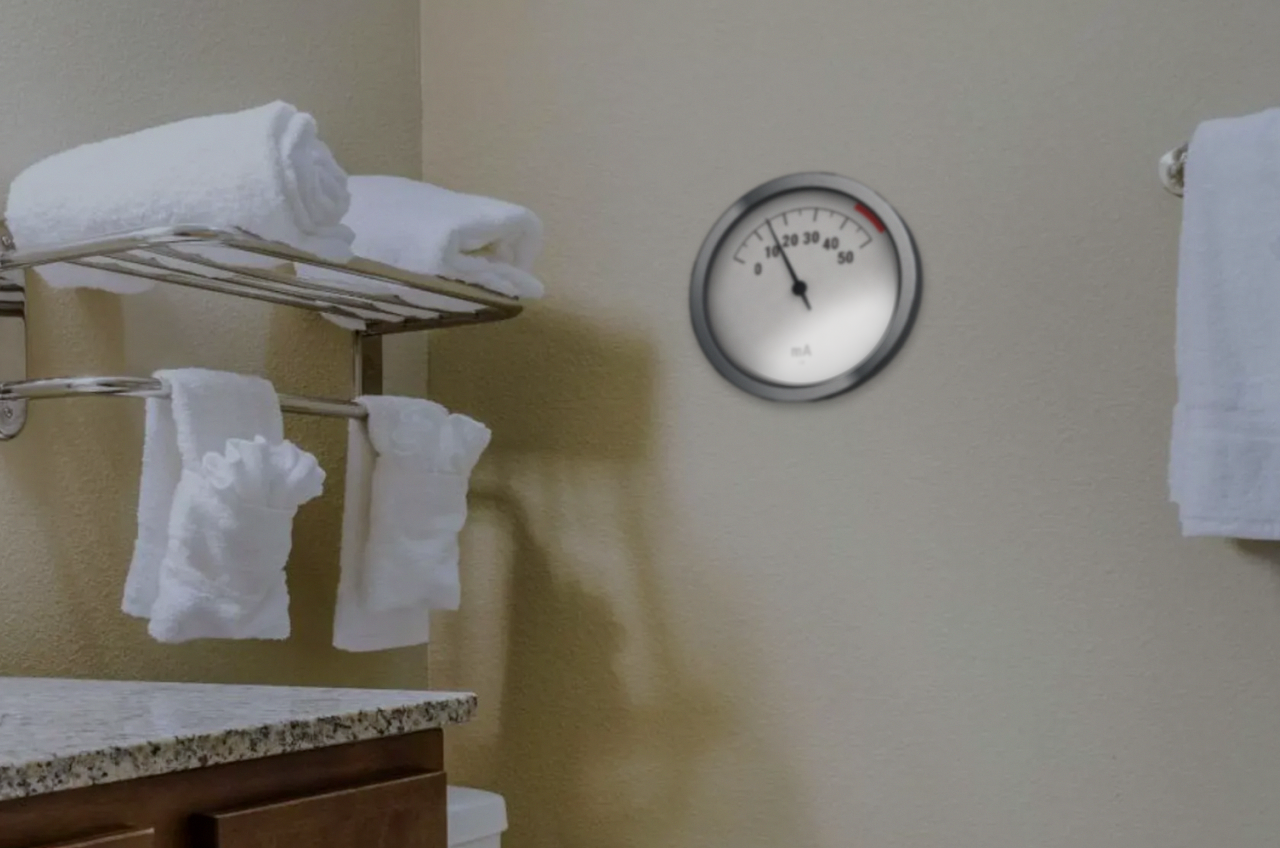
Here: 15 mA
